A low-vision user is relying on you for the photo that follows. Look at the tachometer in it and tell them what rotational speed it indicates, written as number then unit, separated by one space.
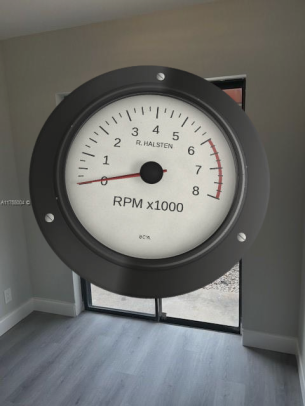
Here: 0 rpm
